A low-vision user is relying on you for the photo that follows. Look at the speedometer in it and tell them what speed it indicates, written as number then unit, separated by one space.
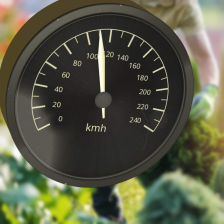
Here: 110 km/h
